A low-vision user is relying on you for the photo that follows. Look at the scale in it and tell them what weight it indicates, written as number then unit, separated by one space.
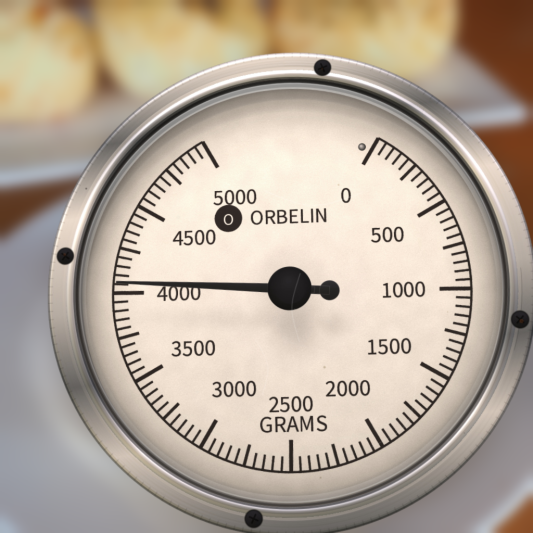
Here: 4050 g
